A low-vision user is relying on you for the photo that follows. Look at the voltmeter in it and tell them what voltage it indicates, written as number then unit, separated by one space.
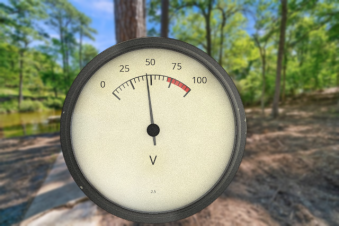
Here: 45 V
